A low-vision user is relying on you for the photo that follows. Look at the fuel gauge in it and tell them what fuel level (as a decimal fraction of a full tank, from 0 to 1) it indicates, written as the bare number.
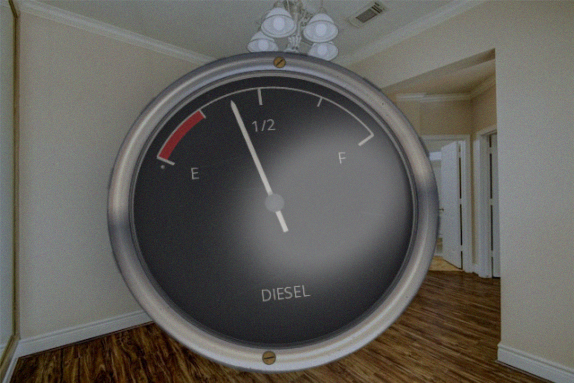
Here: 0.375
